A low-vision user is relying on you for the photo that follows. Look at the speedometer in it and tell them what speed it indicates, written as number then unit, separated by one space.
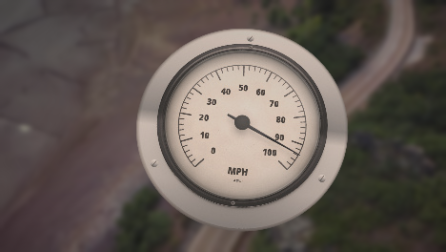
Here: 94 mph
